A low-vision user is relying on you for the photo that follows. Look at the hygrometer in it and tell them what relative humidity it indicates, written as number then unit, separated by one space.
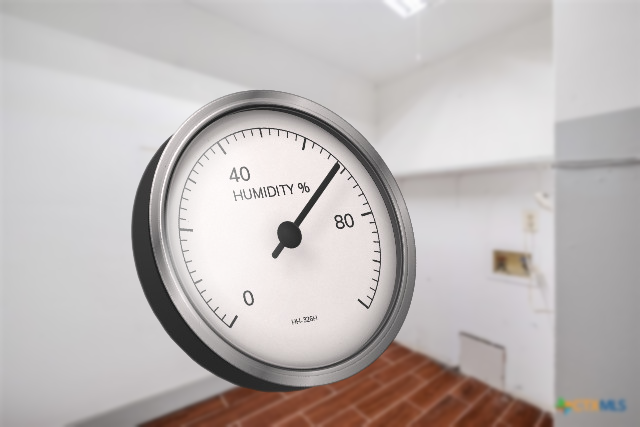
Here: 68 %
